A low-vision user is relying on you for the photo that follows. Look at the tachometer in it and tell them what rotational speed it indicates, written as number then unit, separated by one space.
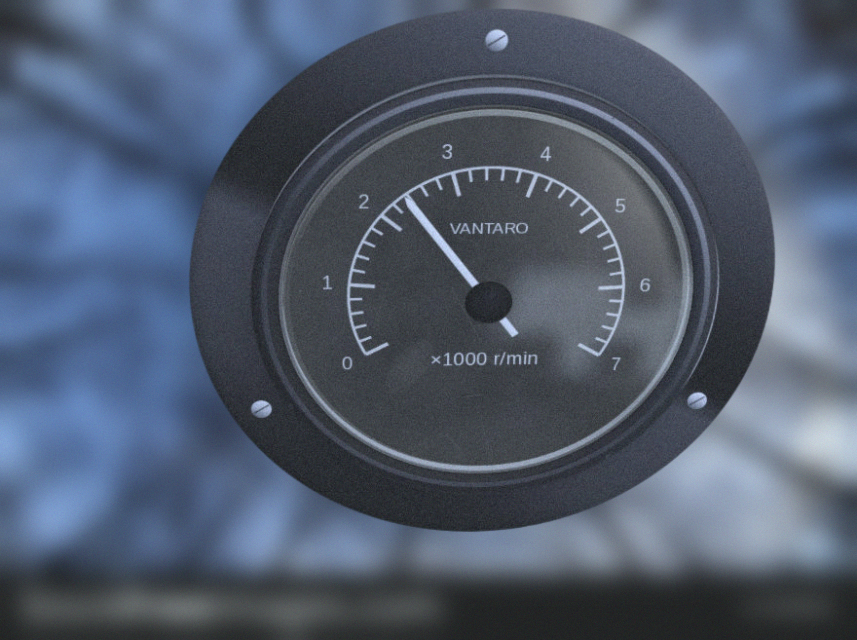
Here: 2400 rpm
